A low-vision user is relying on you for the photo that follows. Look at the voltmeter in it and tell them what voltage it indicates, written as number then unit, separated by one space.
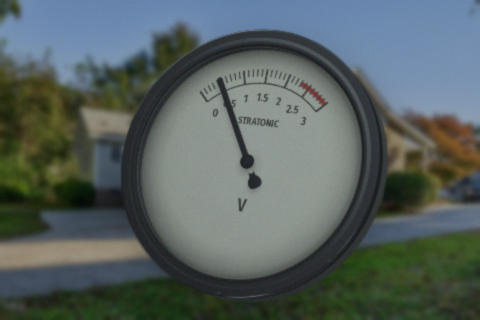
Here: 0.5 V
